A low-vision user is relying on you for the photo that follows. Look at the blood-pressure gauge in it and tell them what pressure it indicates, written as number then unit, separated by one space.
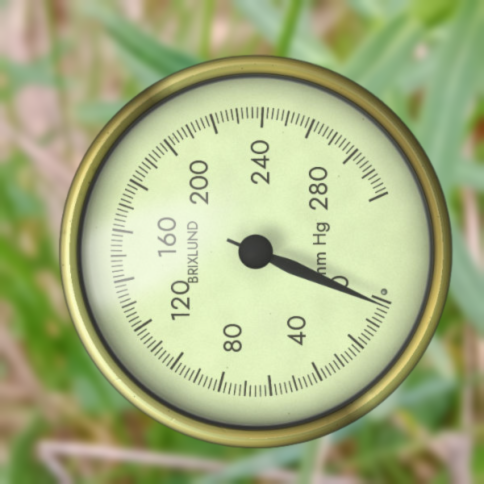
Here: 2 mmHg
